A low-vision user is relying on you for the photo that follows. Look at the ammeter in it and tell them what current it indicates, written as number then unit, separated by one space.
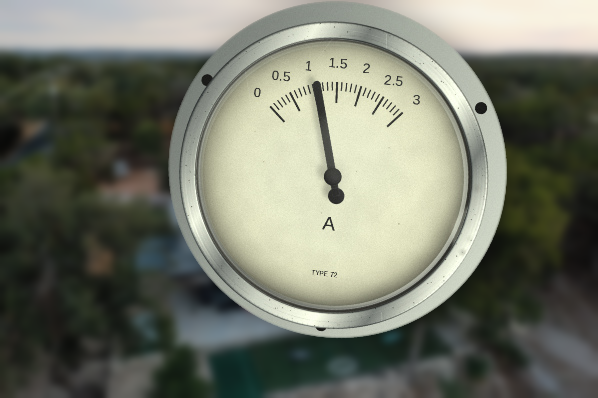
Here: 1.1 A
